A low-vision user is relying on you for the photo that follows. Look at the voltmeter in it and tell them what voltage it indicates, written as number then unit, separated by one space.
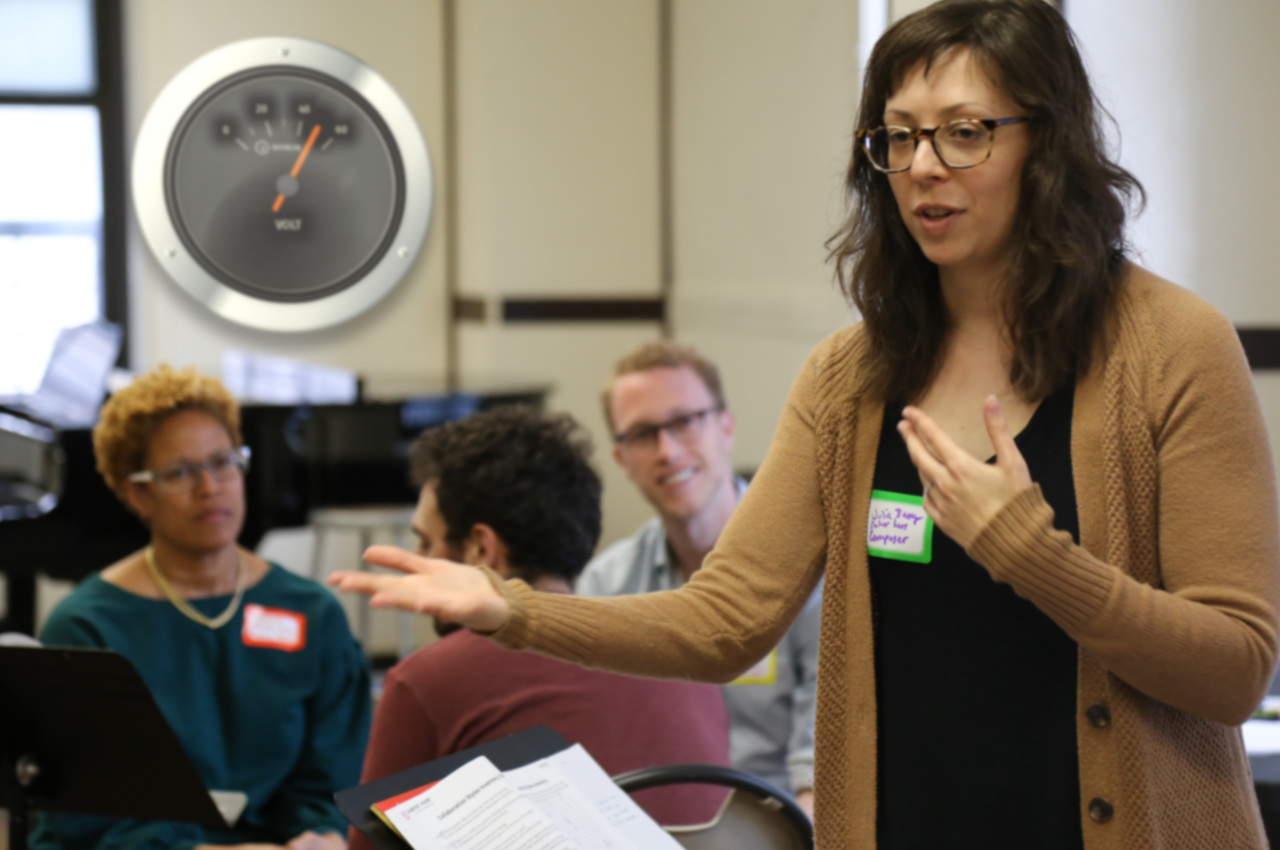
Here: 50 V
